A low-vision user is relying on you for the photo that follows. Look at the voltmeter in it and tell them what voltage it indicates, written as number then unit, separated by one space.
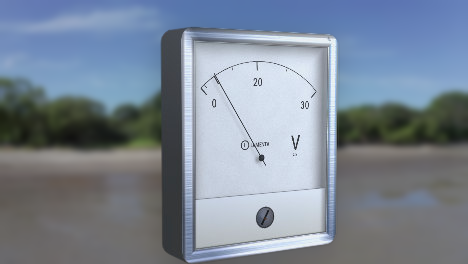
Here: 10 V
